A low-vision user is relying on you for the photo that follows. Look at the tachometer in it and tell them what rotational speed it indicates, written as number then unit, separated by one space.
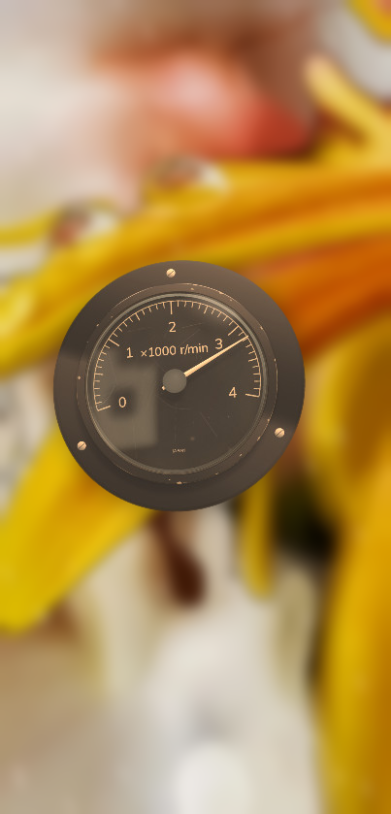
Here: 3200 rpm
